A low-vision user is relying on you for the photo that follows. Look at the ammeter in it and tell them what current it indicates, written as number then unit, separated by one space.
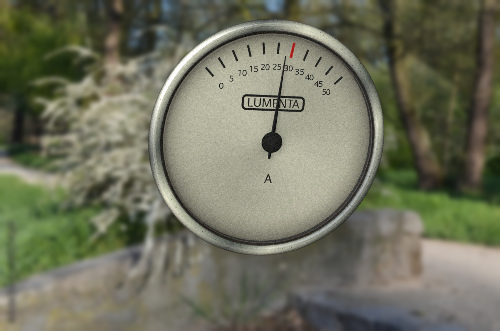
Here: 27.5 A
